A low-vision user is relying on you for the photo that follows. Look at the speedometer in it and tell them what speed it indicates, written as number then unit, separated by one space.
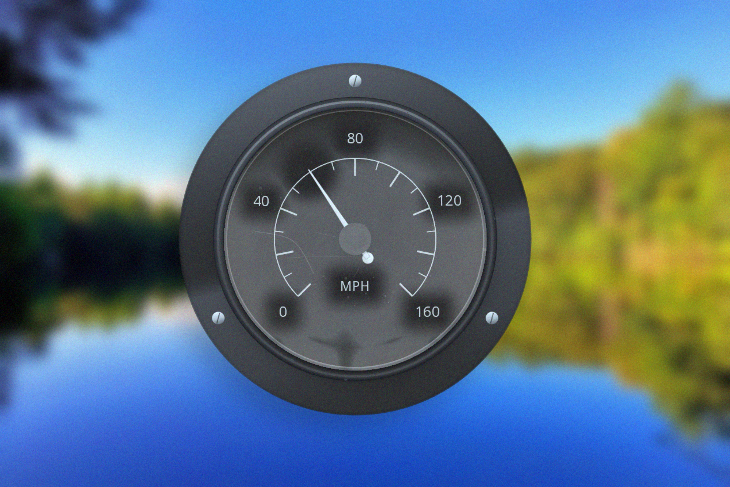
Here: 60 mph
